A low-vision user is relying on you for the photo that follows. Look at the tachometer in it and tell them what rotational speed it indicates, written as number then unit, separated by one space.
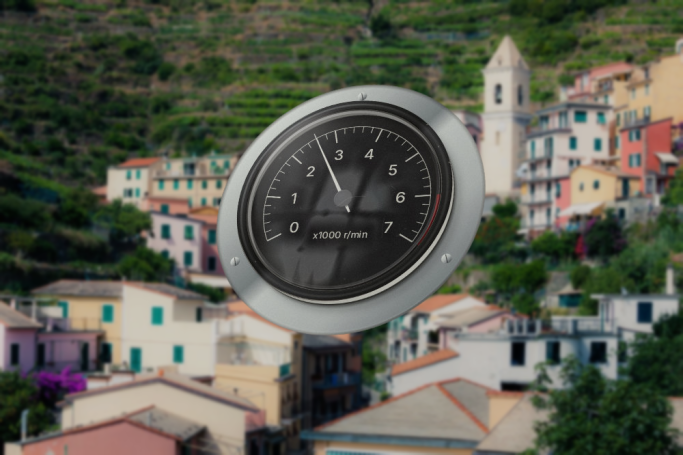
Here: 2600 rpm
